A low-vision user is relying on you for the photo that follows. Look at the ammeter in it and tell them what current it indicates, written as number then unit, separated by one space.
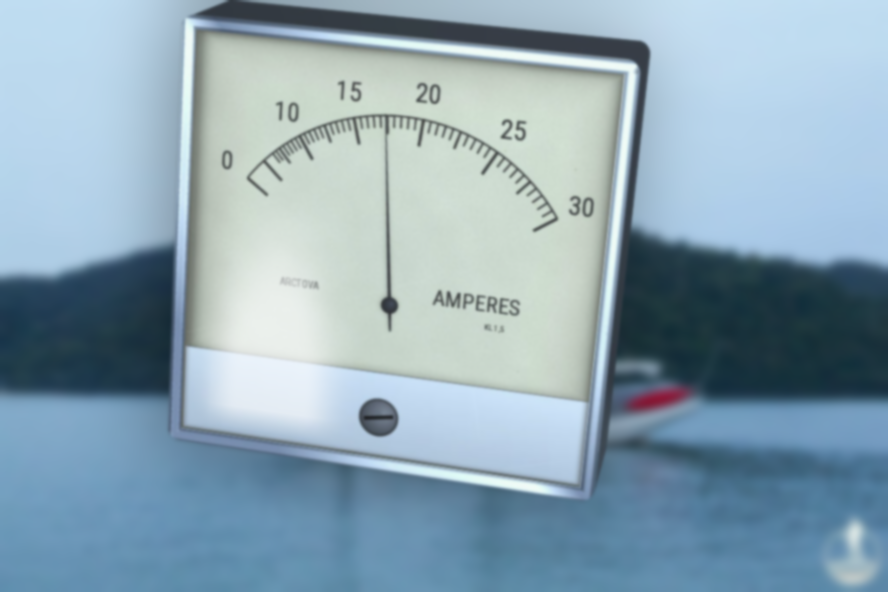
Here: 17.5 A
